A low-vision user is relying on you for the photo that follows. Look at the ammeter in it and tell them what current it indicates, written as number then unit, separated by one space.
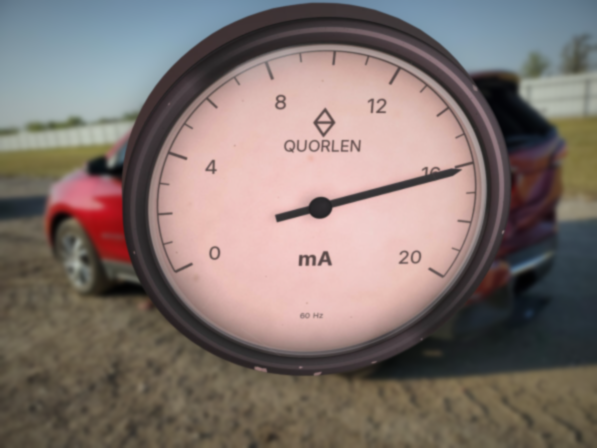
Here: 16 mA
